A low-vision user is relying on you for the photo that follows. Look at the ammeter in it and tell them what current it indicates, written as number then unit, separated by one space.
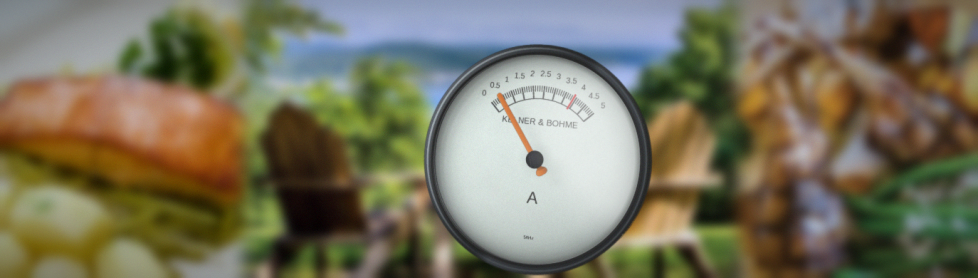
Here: 0.5 A
